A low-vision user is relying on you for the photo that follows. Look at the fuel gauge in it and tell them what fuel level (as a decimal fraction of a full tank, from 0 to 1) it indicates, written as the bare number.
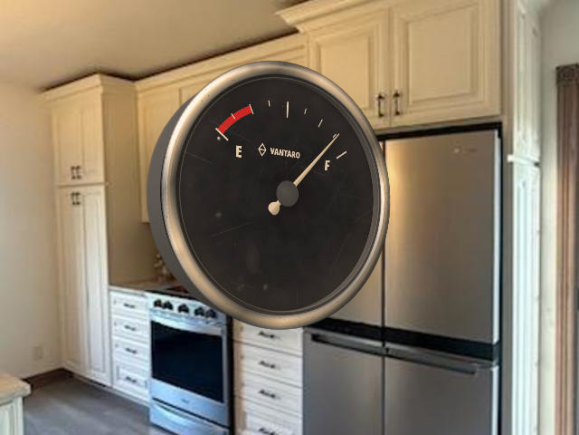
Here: 0.875
